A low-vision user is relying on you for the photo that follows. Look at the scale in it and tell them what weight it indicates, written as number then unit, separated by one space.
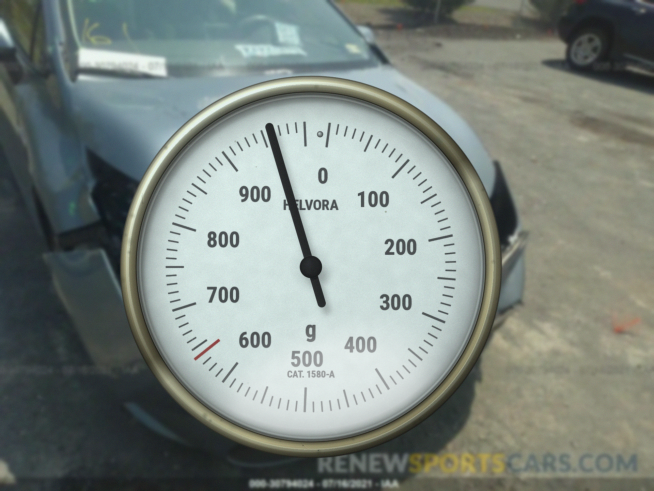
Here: 960 g
